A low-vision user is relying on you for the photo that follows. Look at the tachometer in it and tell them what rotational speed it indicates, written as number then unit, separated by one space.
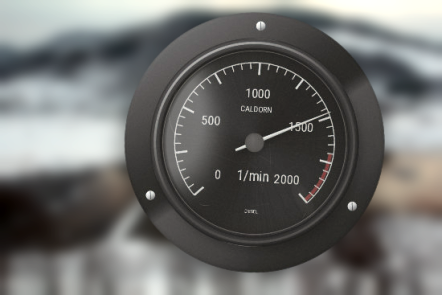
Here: 1475 rpm
